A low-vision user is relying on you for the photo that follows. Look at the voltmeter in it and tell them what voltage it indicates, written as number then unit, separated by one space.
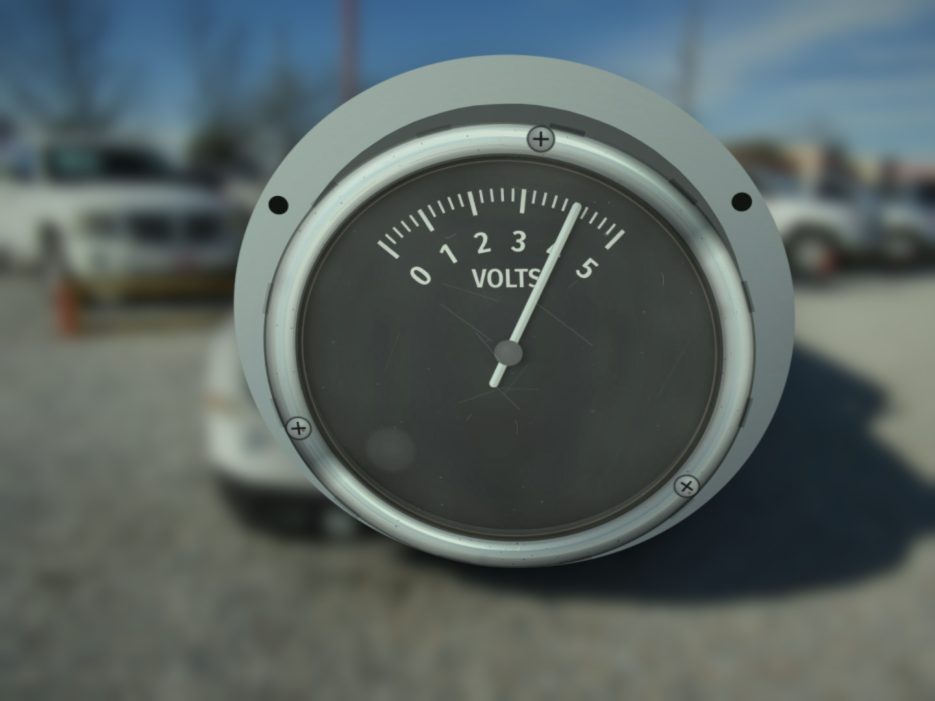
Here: 4 V
